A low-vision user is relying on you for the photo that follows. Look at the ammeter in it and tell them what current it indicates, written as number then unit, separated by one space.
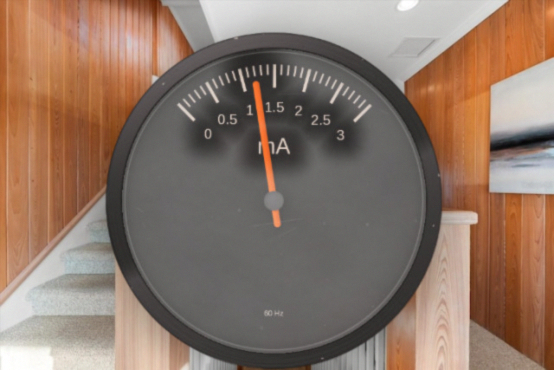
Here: 1.2 mA
